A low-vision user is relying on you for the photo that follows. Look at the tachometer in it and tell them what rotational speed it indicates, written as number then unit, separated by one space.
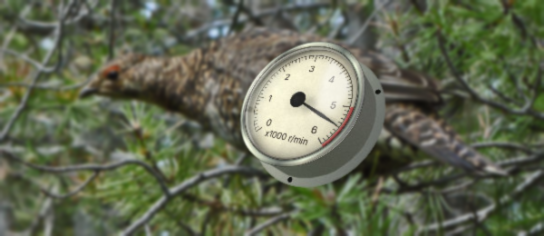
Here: 5500 rpm
